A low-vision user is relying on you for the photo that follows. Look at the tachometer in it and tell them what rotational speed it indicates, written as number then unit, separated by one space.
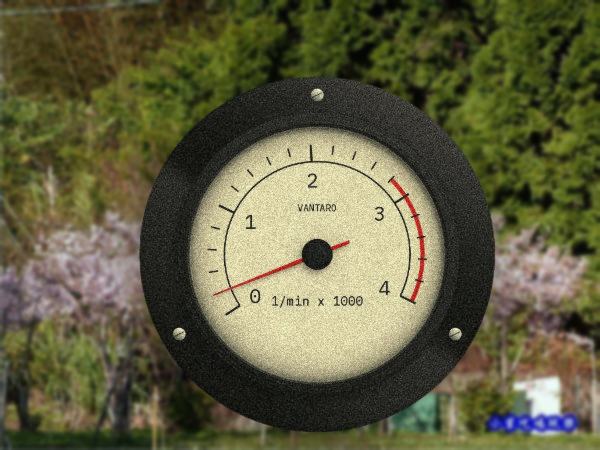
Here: 200 rpm
